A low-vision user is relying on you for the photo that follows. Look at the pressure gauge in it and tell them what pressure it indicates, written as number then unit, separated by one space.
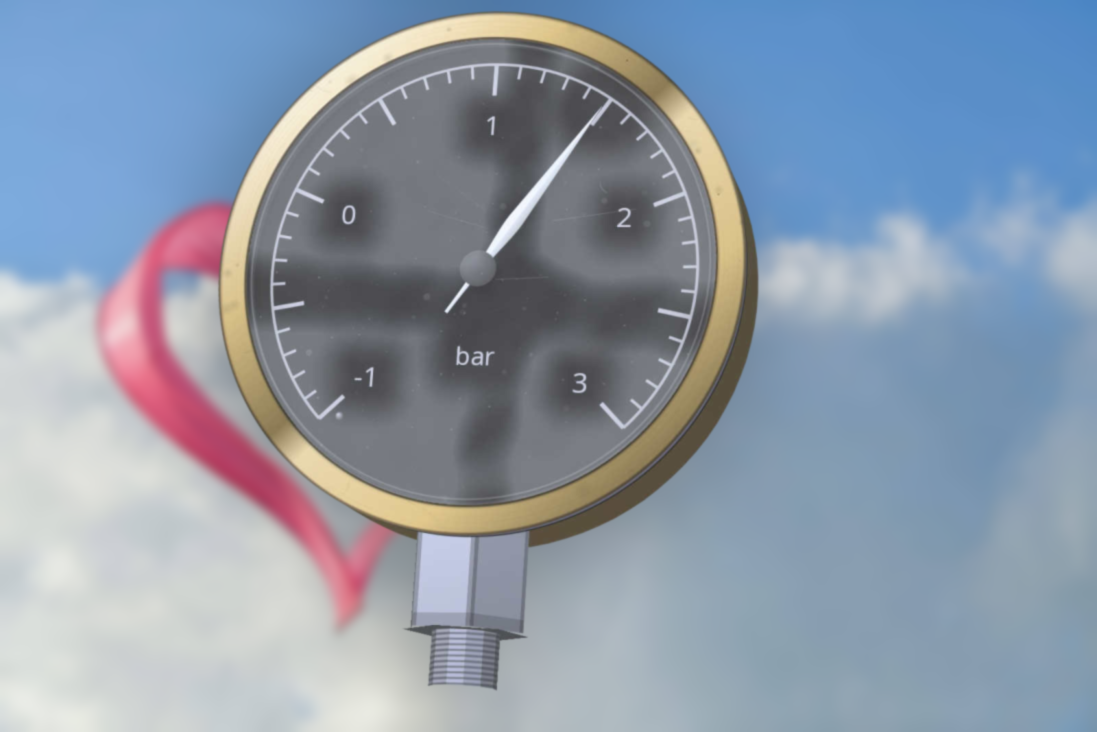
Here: 1.5 bar
